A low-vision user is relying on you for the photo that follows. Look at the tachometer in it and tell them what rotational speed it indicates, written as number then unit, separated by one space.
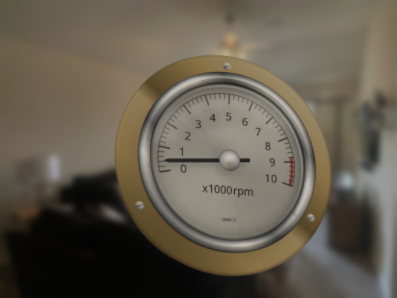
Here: 400 rpm
